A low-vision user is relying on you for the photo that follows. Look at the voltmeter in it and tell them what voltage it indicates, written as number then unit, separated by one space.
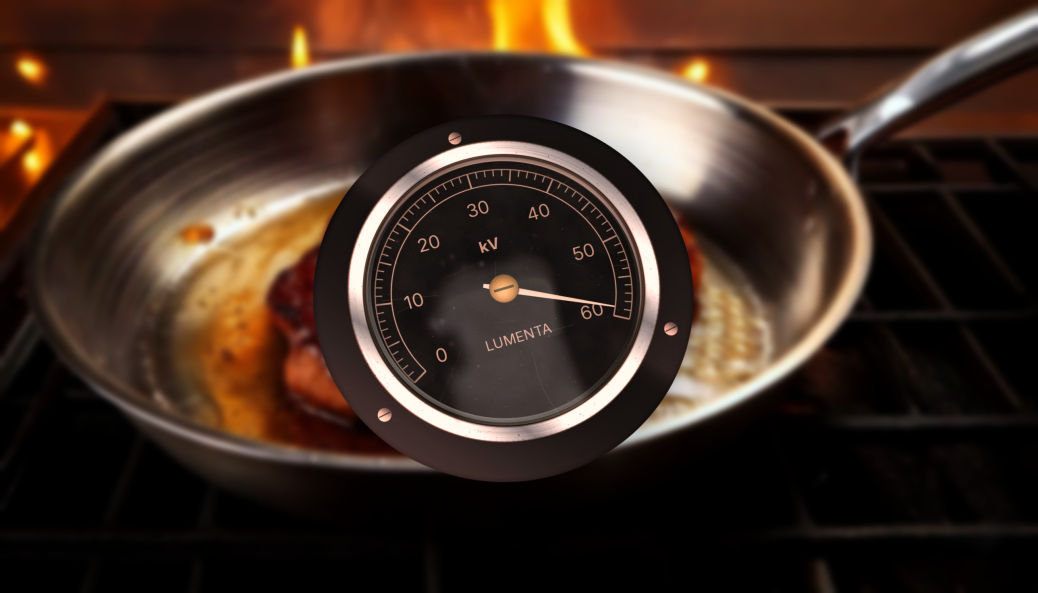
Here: 59 kV
